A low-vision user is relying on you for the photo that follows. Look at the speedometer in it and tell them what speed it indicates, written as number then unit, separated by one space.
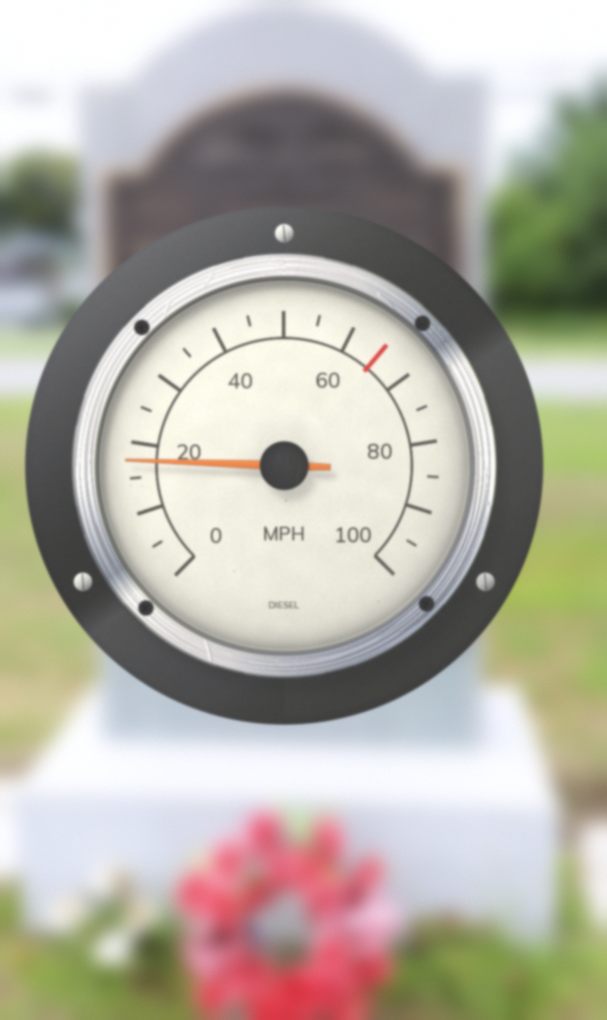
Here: 17.5 mph
